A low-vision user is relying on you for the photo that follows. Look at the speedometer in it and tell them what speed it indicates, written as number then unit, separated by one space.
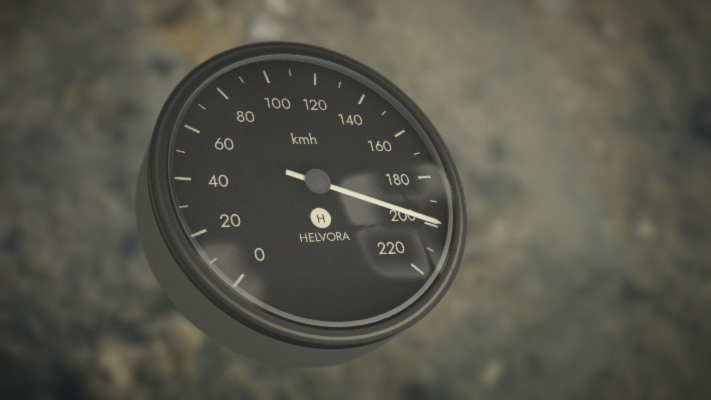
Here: 200 km/h
